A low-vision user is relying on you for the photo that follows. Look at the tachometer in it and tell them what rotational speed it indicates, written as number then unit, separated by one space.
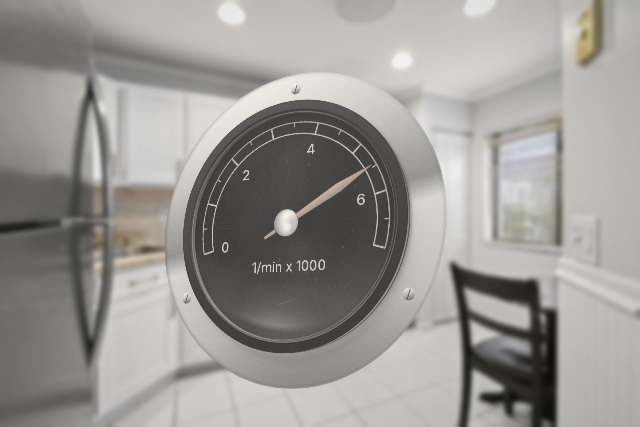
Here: 5500 rpm
